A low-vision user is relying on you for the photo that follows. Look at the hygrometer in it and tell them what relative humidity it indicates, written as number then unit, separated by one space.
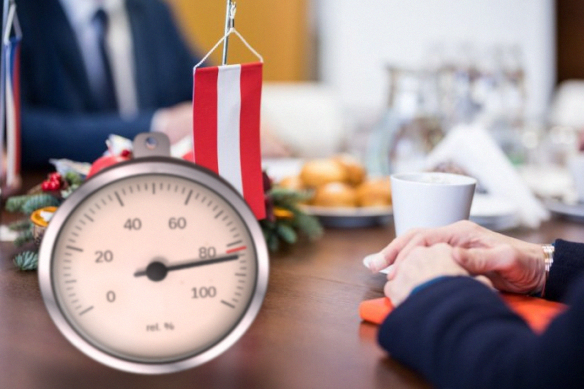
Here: 84 %
